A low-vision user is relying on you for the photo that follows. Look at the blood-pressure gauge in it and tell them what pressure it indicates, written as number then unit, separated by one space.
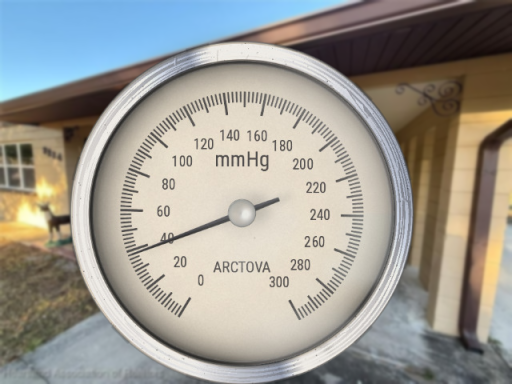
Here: 38 mmHg
